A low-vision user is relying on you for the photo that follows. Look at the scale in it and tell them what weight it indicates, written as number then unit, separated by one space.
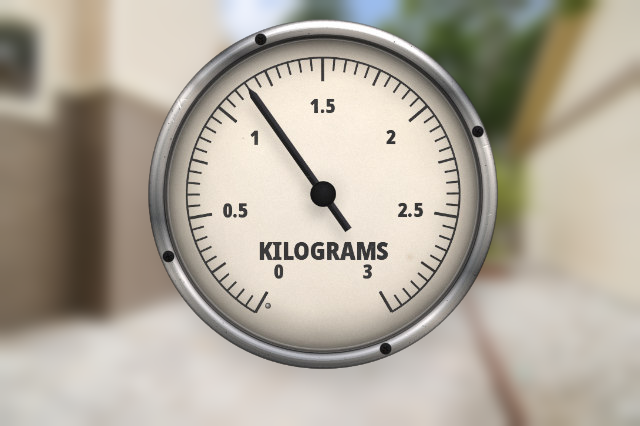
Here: 1.15 kg
